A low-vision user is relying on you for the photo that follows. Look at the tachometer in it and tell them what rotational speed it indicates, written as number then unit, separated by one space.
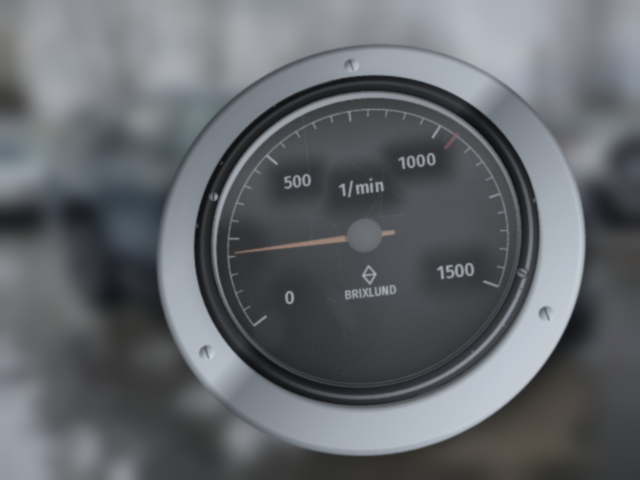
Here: 200 rpm
